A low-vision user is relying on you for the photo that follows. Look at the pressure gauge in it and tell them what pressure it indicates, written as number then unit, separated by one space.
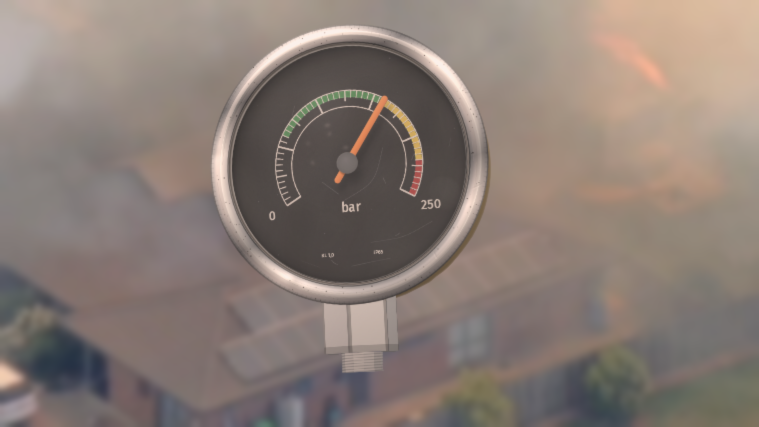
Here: 160 bar
